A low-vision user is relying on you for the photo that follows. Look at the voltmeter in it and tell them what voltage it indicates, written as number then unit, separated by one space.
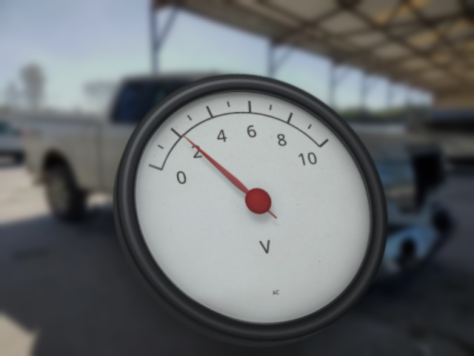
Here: 2 V
